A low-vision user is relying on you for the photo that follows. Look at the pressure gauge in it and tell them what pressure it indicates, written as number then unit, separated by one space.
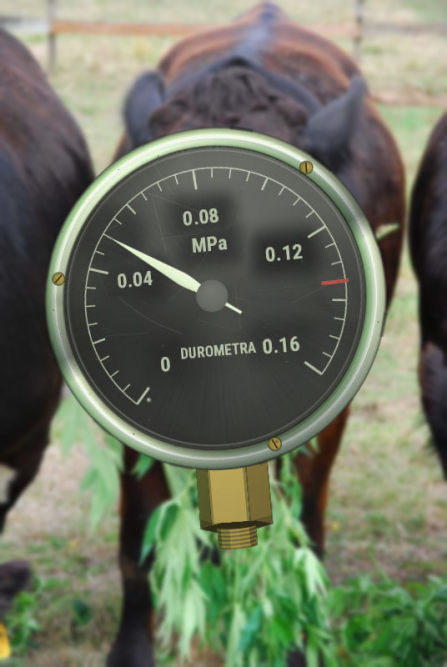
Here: 0.05 MPa
